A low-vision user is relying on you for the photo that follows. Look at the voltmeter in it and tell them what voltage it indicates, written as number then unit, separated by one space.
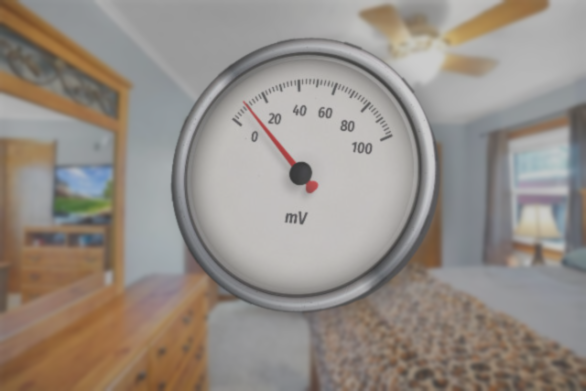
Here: 10 mV
